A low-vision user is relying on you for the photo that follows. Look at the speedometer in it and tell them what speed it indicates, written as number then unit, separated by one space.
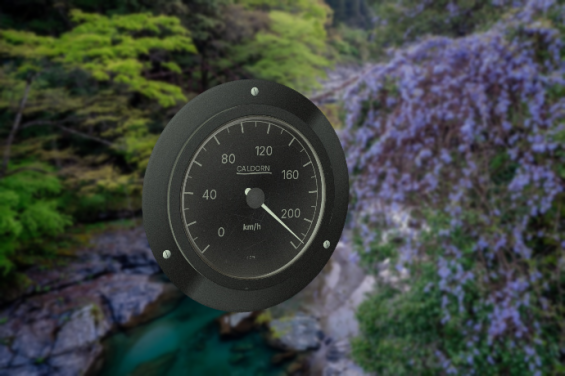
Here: 215 km/h
